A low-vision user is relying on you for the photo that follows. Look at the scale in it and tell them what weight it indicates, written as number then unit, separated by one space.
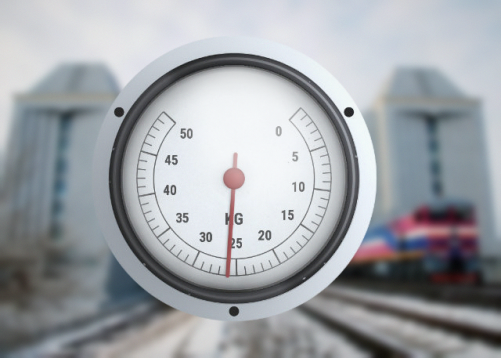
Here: 26 kg
